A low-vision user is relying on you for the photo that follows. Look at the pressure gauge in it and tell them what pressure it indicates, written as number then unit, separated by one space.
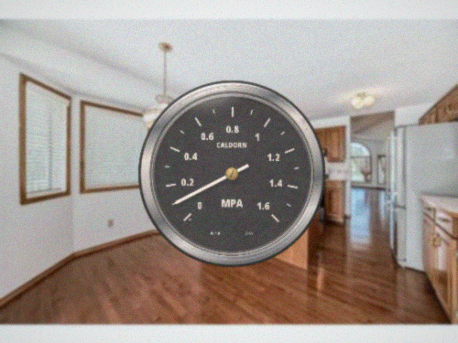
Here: 0.1 MPa
